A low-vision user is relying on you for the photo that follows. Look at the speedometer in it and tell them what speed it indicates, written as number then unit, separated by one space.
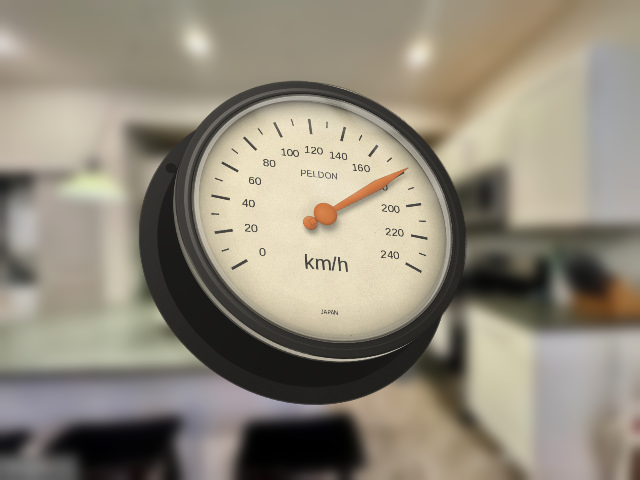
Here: 180 km/h
